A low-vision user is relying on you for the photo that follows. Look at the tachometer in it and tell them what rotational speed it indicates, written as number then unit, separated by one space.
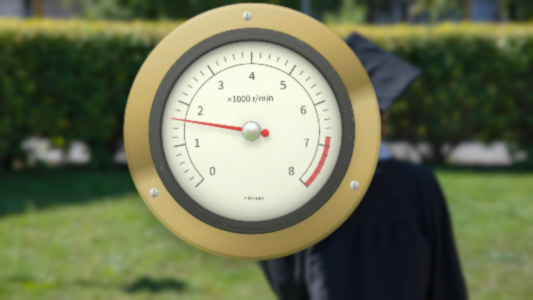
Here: 1600 rpm
